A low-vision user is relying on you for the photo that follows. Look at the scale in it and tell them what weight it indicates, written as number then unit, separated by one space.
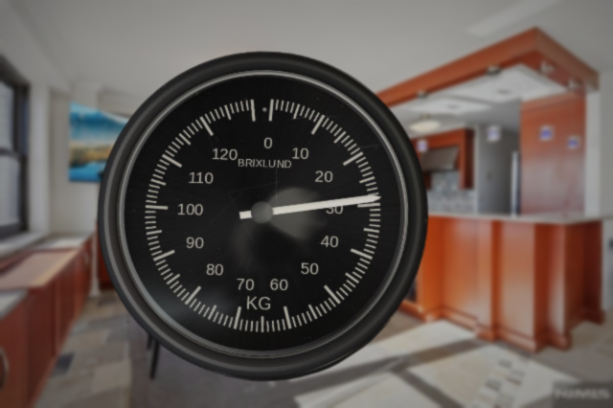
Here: 29 kg
